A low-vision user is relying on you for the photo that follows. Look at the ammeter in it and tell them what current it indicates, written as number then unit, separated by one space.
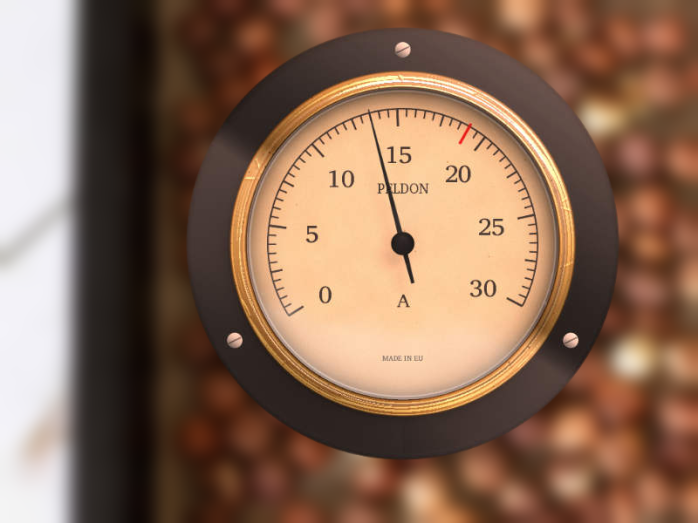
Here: 13.5 A
